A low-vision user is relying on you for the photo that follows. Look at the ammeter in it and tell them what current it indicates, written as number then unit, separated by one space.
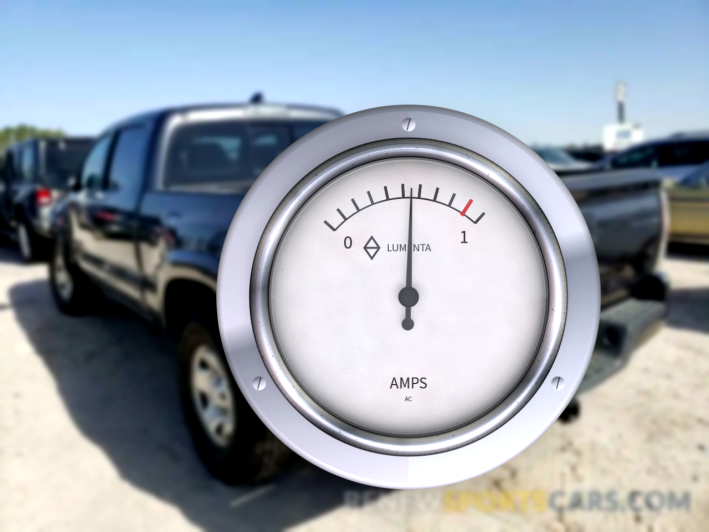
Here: 0.55 A
